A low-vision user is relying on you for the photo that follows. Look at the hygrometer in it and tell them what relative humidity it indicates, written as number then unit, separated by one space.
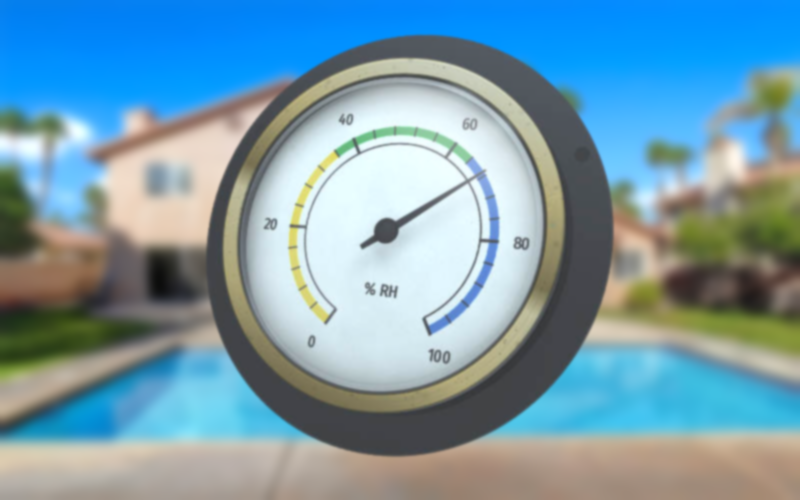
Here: 68 %
